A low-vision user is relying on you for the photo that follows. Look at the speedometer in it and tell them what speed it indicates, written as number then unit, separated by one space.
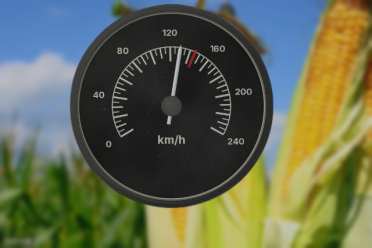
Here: 130 km/h
